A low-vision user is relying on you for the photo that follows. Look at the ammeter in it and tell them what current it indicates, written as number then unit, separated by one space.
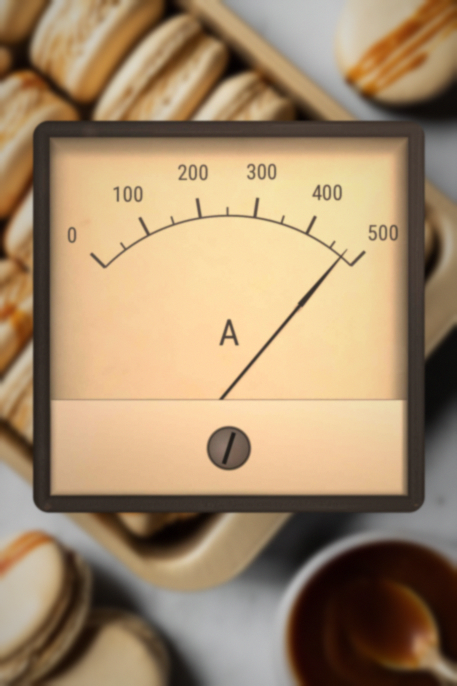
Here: 475 A
